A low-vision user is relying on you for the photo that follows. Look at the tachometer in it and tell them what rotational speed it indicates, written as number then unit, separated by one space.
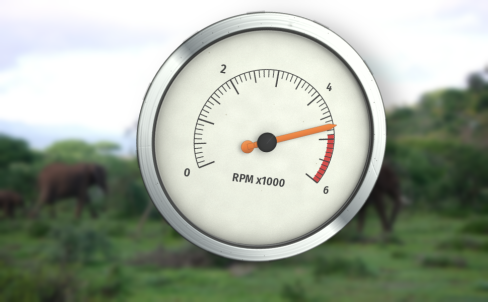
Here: 4700 rpm
